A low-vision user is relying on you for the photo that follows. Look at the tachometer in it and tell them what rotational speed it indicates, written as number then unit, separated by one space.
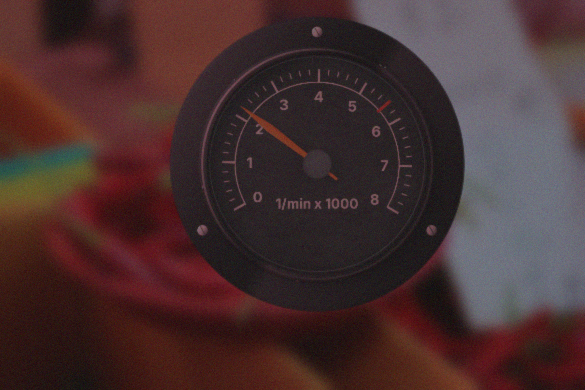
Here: 2200 rpm
